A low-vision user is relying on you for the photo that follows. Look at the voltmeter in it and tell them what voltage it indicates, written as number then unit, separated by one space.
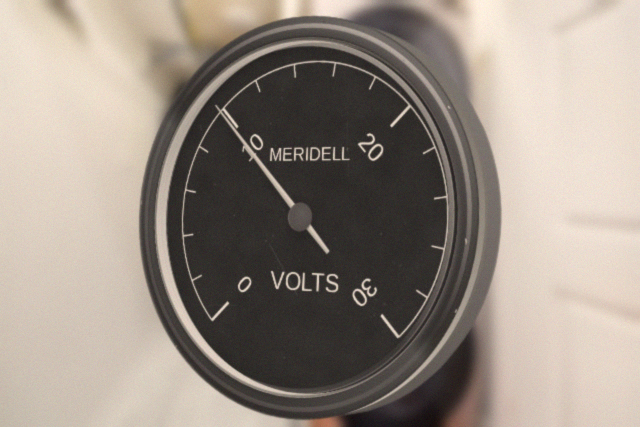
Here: 10 V
